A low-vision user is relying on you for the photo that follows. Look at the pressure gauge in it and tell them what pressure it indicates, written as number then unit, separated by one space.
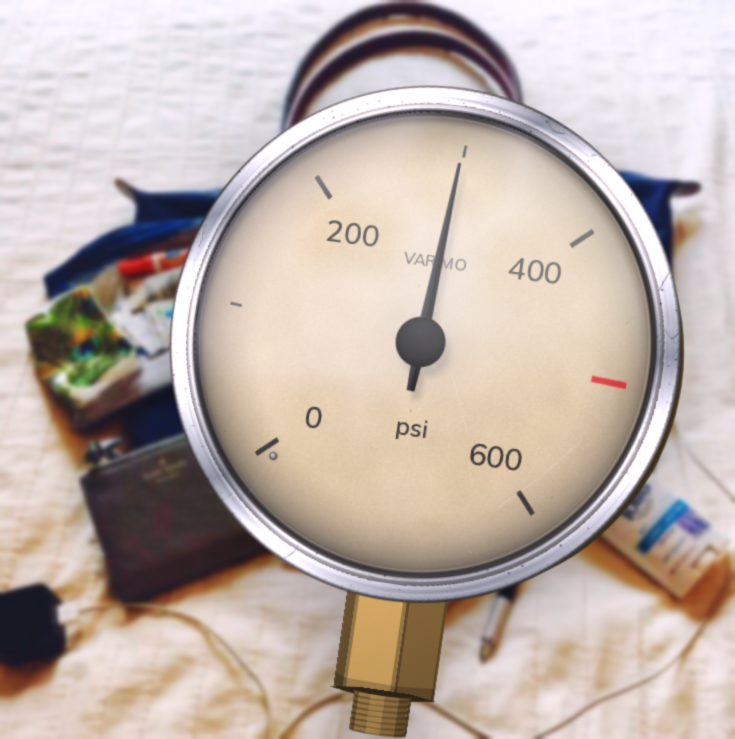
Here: 300 psi
